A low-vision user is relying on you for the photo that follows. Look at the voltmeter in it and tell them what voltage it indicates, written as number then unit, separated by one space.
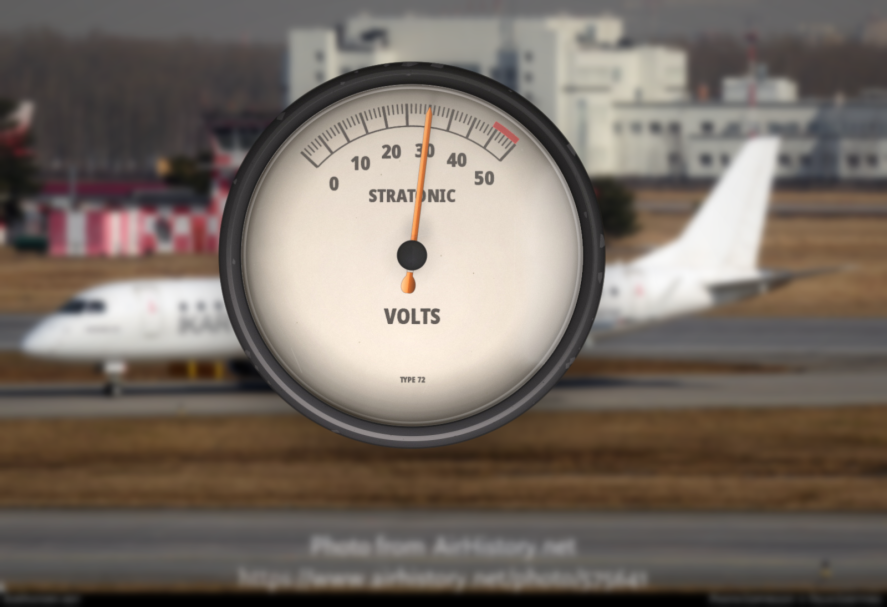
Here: 30 V
